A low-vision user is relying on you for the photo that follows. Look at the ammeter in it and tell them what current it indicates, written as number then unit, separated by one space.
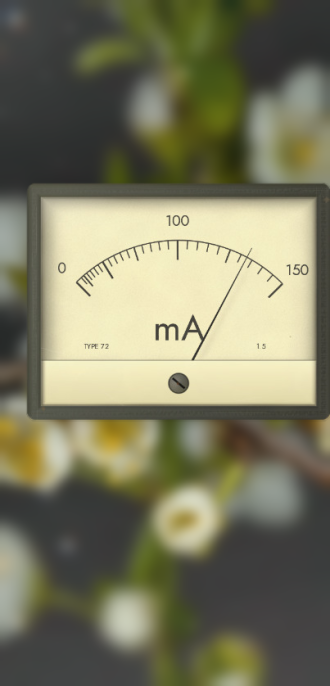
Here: 132.5 mA
